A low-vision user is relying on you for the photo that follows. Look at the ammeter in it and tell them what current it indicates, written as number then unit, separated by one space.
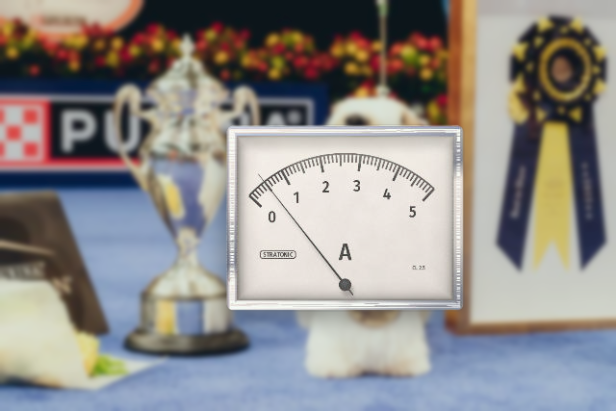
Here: 0.5 A
